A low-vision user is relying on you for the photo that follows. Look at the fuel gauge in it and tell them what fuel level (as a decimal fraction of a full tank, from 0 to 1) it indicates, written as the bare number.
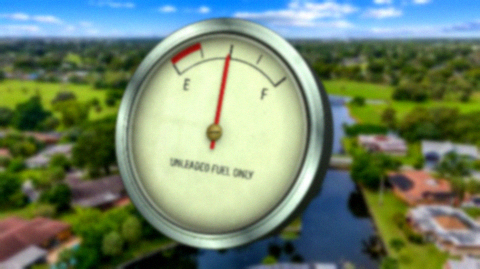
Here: 0.5
